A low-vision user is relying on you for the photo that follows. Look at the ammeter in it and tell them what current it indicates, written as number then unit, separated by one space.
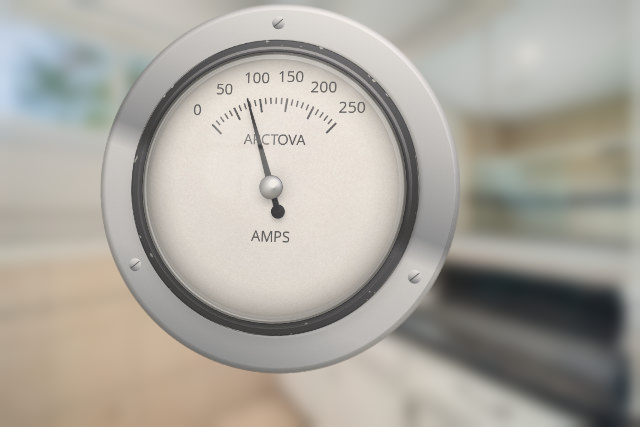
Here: 80 A
